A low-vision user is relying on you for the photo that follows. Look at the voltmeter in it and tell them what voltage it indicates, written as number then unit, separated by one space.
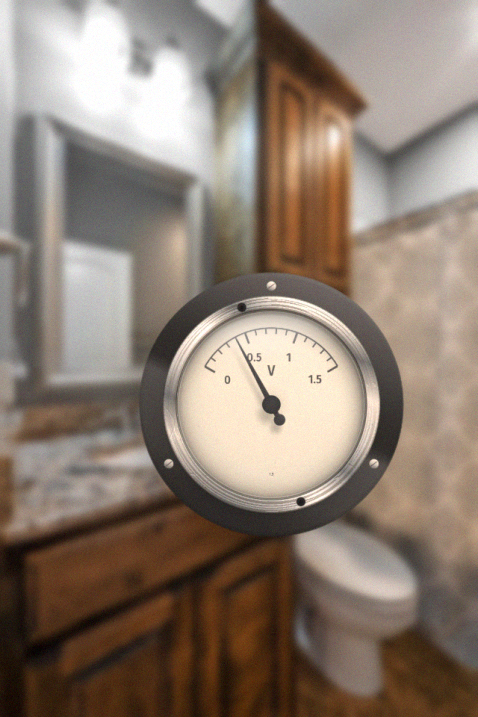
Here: 0.4 V
